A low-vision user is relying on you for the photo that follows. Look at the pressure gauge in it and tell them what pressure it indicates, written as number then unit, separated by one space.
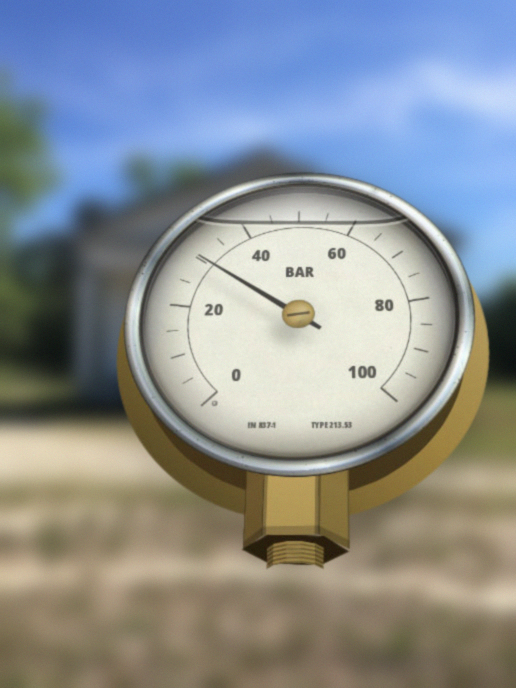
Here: 30 bar
